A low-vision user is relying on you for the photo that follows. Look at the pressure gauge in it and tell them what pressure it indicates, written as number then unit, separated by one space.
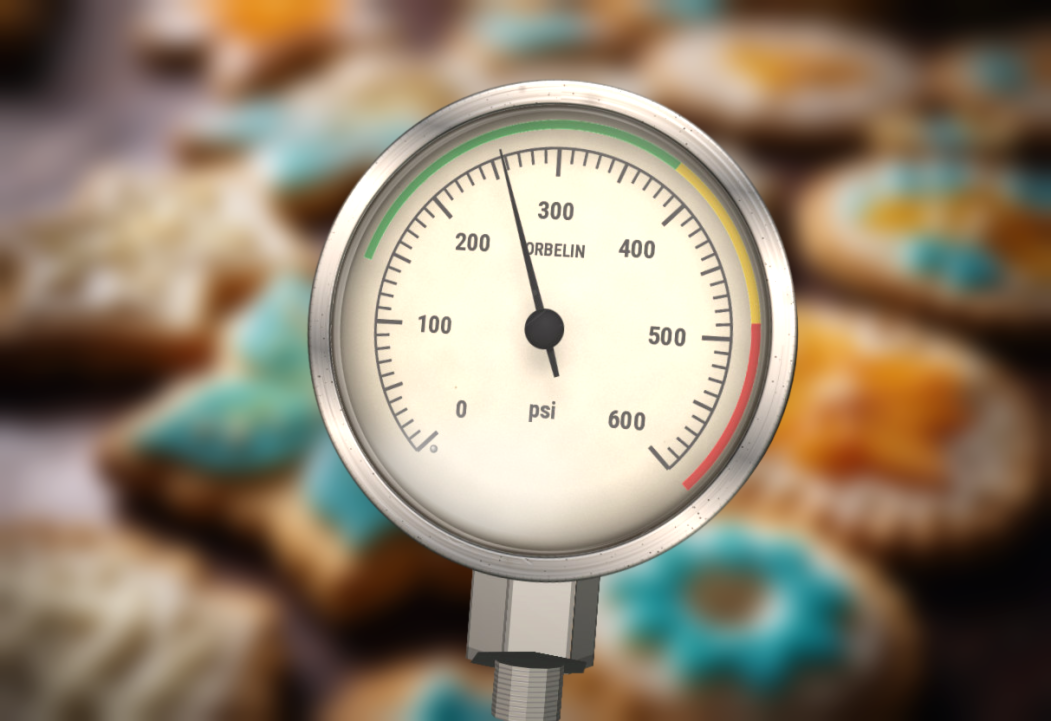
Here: 260 psi
